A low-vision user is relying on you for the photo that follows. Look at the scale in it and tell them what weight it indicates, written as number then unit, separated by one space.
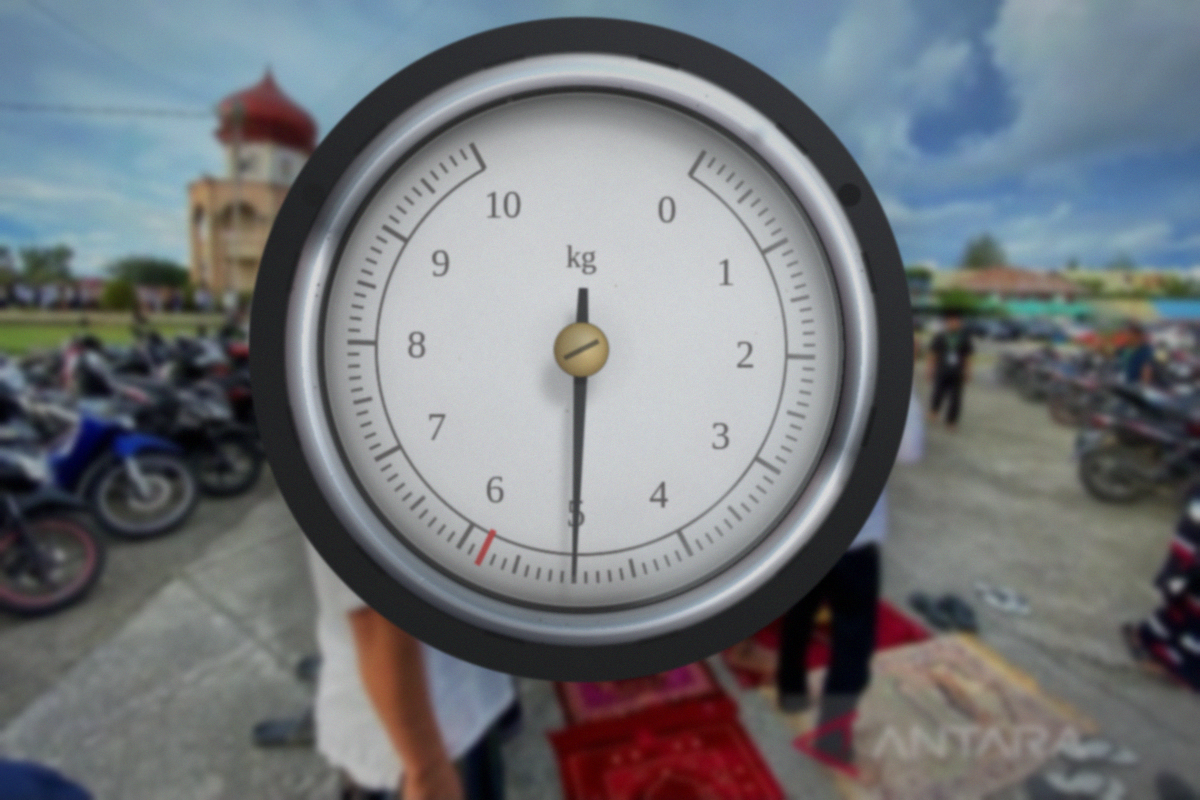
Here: 5 kg
